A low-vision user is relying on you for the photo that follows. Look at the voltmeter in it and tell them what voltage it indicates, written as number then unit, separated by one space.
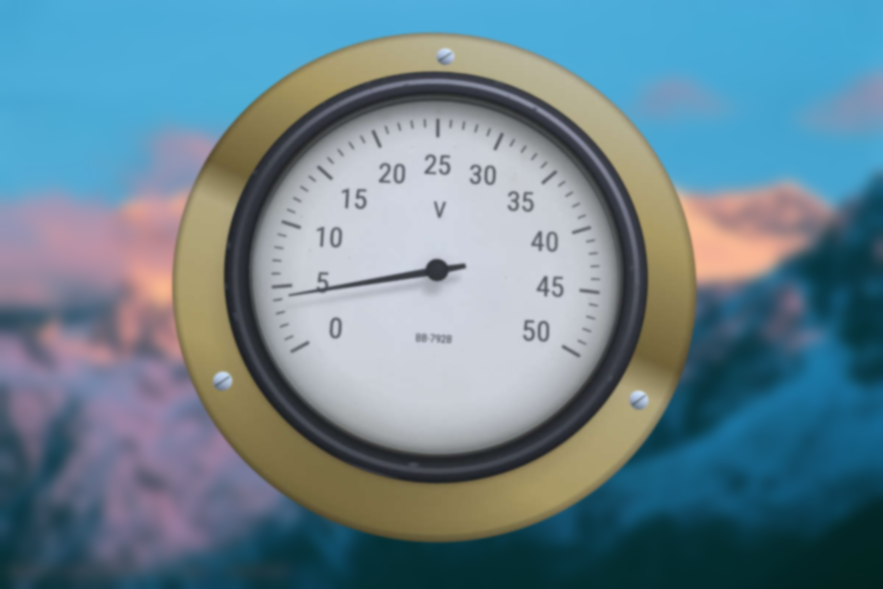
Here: 4 V
